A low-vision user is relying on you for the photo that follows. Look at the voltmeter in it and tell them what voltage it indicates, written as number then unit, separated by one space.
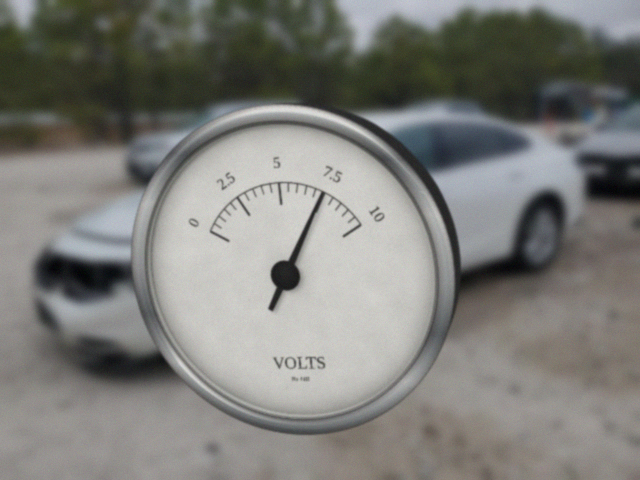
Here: 7.5 V
